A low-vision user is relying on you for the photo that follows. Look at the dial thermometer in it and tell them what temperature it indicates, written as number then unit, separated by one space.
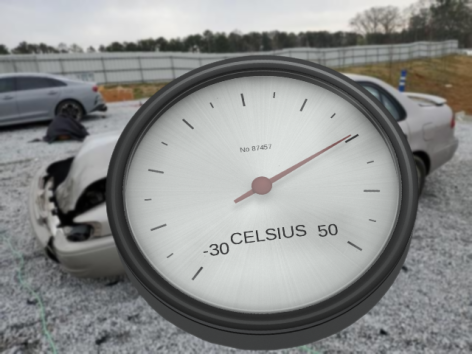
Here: 30 °C
